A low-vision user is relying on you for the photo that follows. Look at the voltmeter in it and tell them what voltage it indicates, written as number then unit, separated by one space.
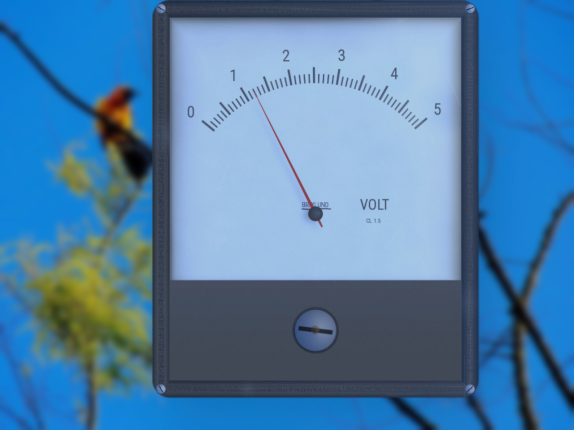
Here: 1.2 V
